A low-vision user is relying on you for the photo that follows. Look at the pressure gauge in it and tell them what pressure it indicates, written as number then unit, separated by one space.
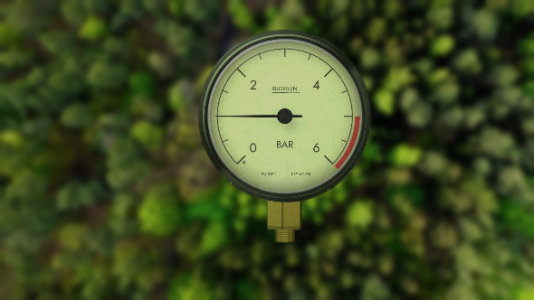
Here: 1 bar
